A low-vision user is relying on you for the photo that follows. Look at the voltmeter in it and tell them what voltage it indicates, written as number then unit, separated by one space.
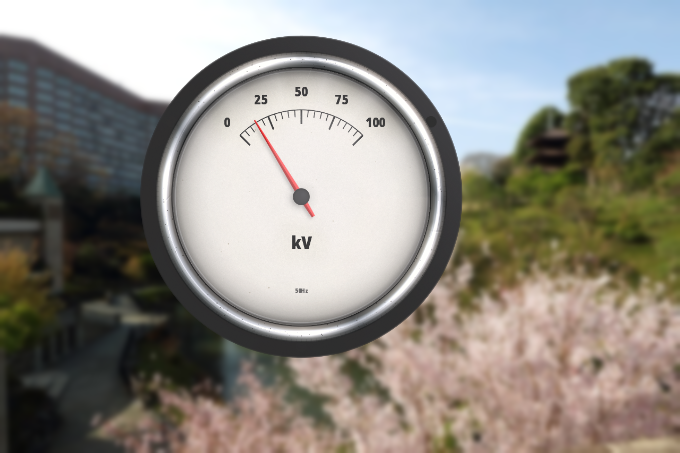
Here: 15 kV
